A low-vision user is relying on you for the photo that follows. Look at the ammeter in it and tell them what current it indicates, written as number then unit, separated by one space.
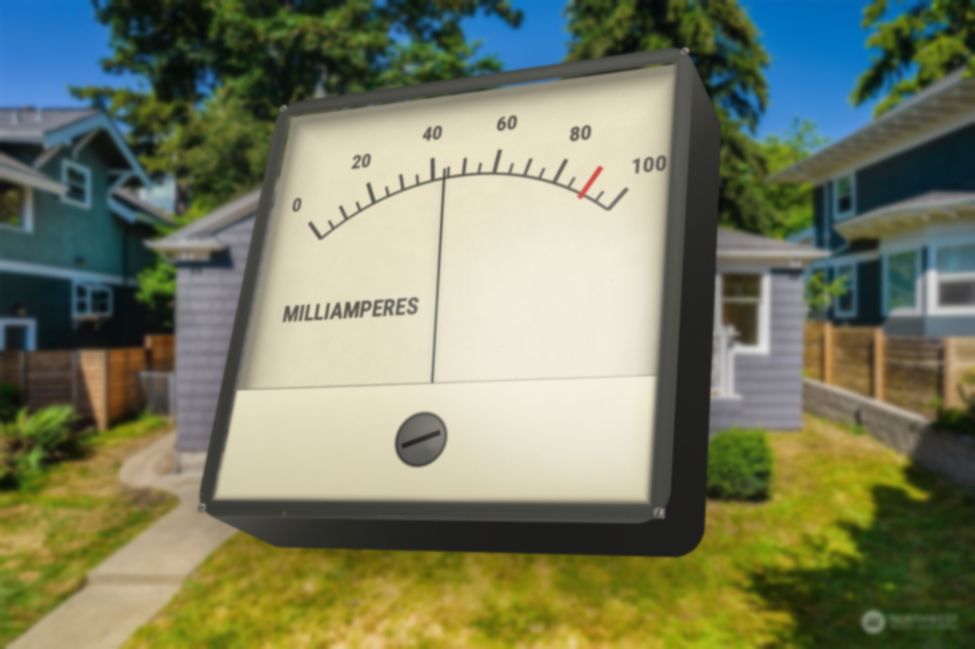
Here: 45 mA
